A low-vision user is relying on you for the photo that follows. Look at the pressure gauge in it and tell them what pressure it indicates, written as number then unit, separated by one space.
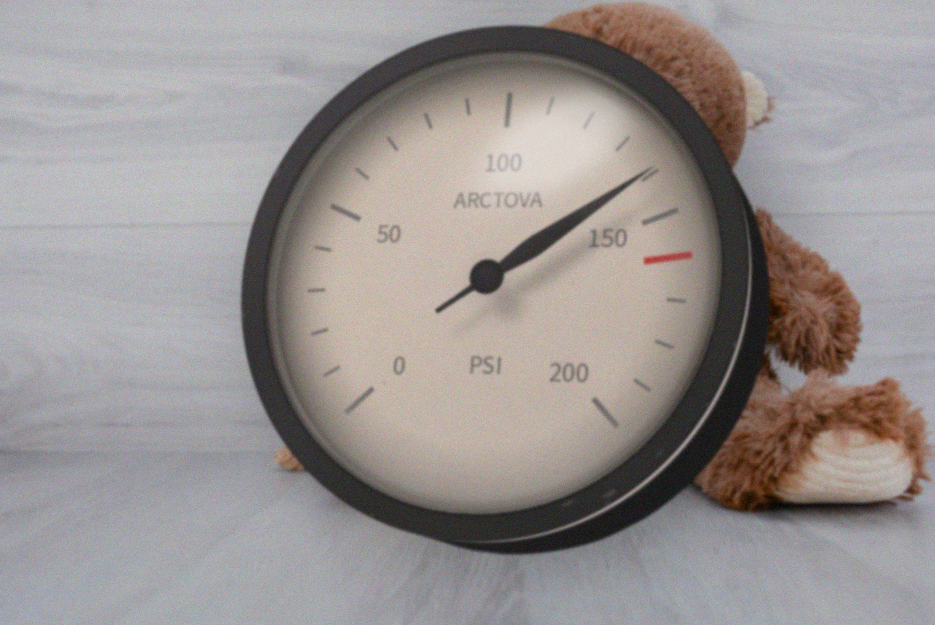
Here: 140 psi
